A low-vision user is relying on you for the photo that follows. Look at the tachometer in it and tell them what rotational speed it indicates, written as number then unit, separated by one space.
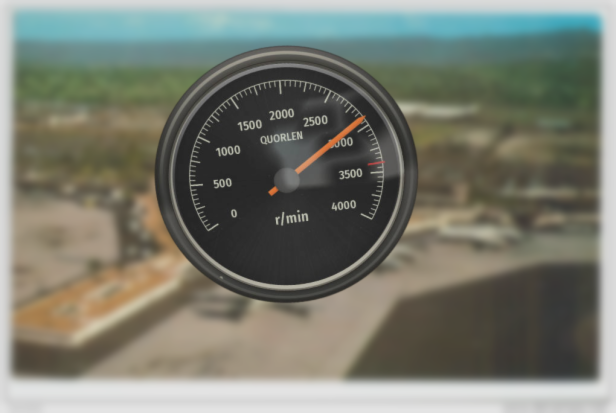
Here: 2900 rpm
